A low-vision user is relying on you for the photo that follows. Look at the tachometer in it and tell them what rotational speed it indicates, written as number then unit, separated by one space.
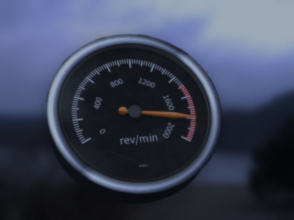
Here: 1800 rpm
